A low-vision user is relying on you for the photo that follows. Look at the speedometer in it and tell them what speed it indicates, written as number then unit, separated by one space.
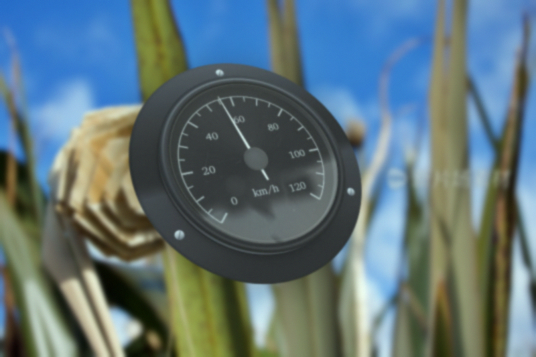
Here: 55 km/h
